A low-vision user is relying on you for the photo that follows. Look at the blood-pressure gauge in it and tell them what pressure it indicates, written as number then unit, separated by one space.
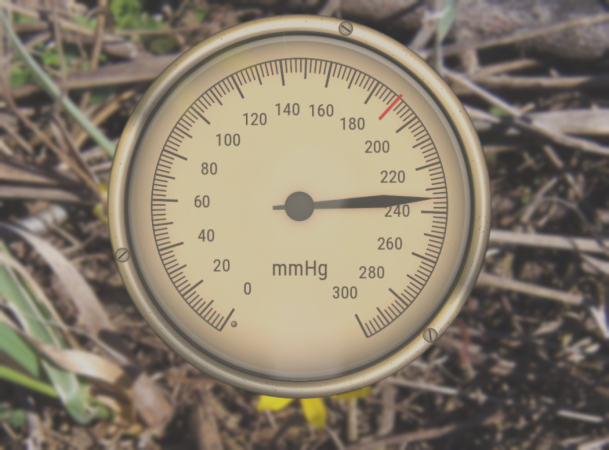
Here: 234 mmHg
